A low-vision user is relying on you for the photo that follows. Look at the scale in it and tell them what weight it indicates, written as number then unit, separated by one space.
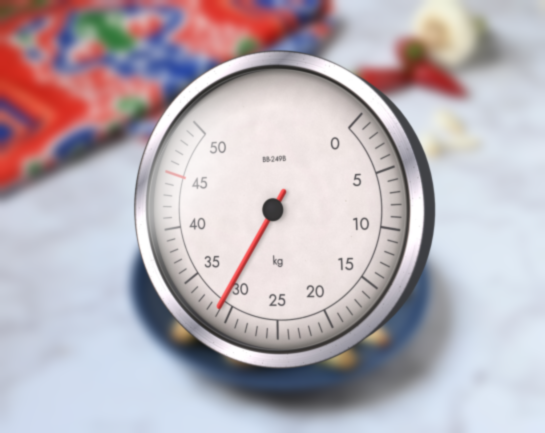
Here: 31 kg
